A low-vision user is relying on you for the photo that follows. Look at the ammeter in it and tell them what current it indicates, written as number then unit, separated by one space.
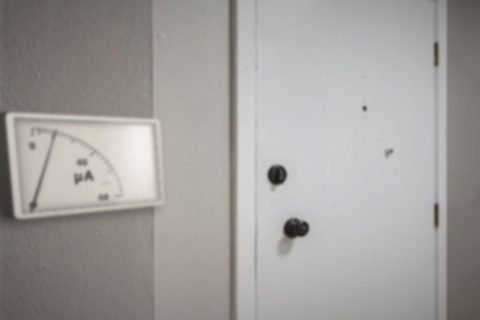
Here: 20 µA
